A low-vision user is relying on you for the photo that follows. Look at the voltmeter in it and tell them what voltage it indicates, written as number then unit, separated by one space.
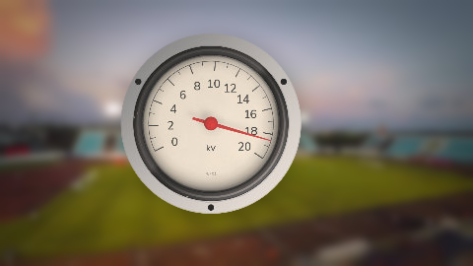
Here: 18.5 kV
